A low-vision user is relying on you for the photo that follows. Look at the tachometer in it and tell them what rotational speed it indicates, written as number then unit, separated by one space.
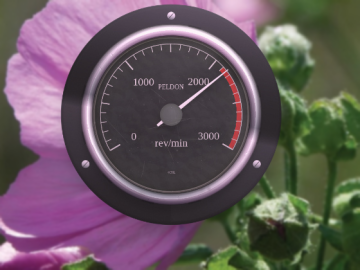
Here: 2150 rpm
